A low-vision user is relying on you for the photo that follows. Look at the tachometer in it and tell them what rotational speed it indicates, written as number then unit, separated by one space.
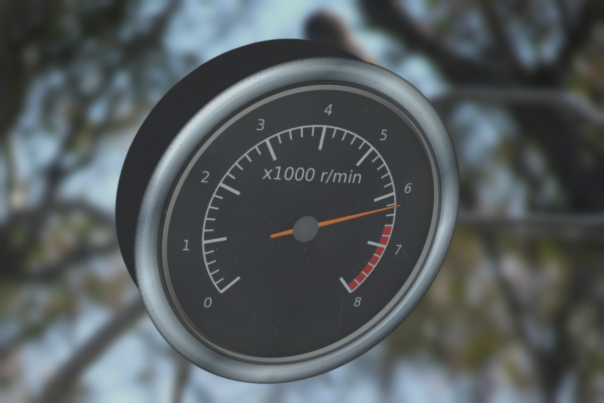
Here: 6200 rpm
